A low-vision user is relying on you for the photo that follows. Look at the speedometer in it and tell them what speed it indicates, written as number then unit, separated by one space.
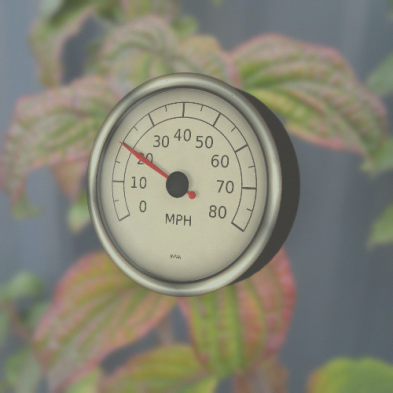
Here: 20 mph
